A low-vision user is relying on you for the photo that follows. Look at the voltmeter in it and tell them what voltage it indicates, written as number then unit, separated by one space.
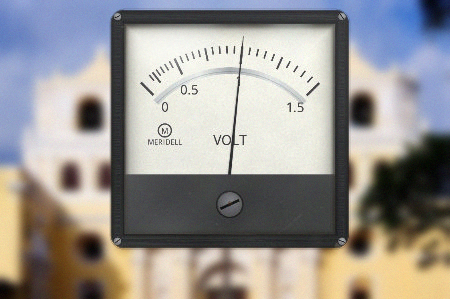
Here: 1 V
